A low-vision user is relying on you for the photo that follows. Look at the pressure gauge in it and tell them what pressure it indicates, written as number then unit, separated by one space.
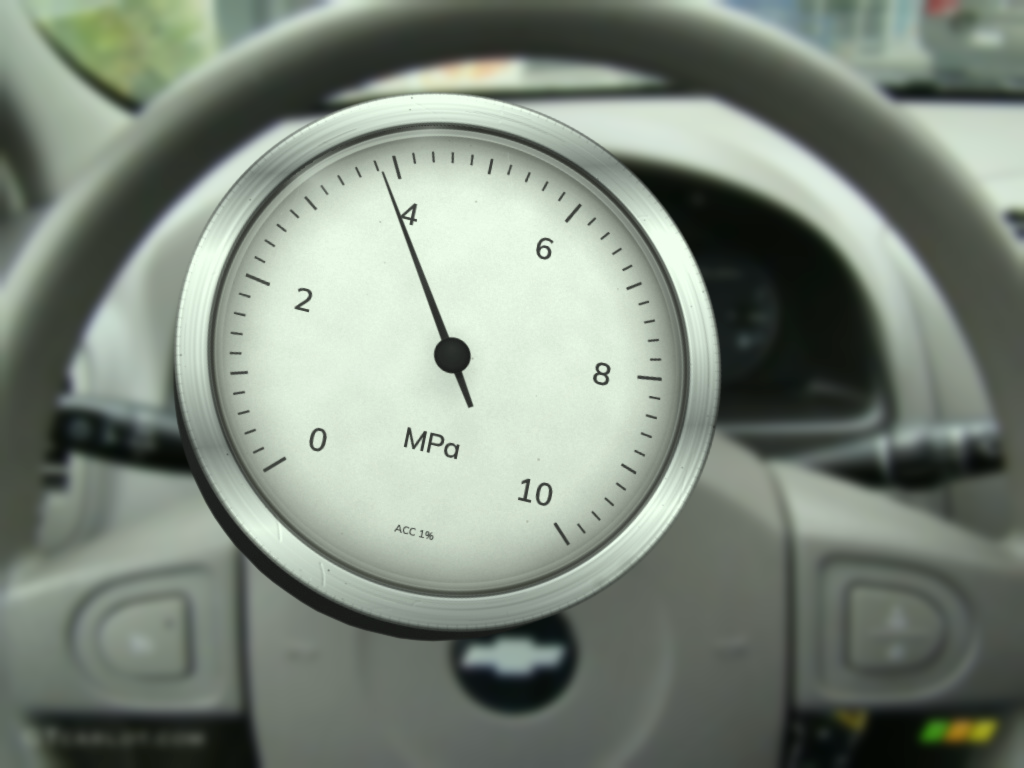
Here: 3.8 MPa
